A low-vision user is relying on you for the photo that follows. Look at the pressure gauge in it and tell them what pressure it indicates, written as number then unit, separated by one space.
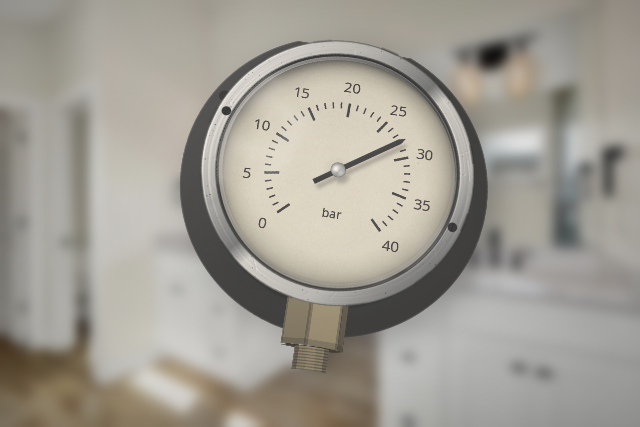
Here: 28 bar
